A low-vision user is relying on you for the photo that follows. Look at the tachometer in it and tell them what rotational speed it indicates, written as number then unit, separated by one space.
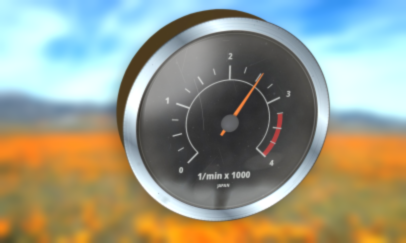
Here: 2500 rpm
